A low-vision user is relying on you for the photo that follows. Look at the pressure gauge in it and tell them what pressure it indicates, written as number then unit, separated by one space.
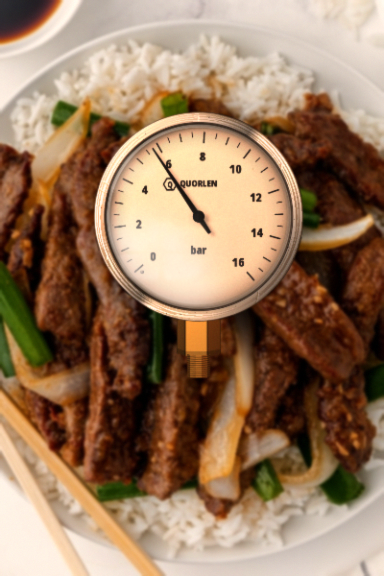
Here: 5.75 bar
